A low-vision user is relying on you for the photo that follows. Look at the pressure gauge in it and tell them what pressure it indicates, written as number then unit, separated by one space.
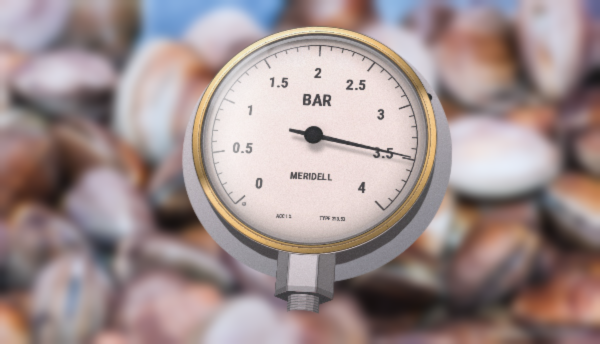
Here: 3.5 bar
